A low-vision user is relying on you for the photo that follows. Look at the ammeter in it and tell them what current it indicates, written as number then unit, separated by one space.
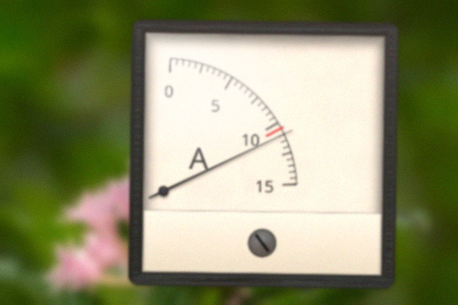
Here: 11 A
